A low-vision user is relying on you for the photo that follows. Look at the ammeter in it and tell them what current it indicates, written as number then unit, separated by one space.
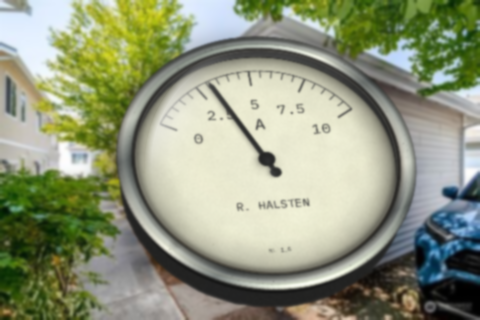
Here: 3 A
